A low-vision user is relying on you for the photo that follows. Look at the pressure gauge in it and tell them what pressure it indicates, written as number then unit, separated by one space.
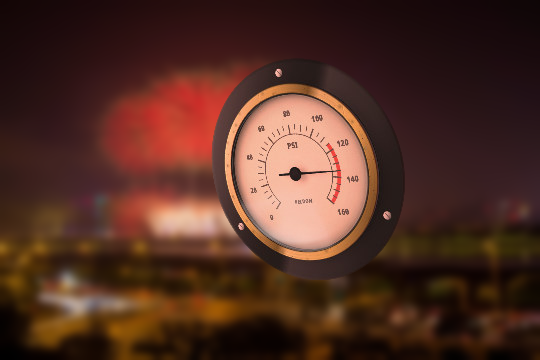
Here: 135 psi
